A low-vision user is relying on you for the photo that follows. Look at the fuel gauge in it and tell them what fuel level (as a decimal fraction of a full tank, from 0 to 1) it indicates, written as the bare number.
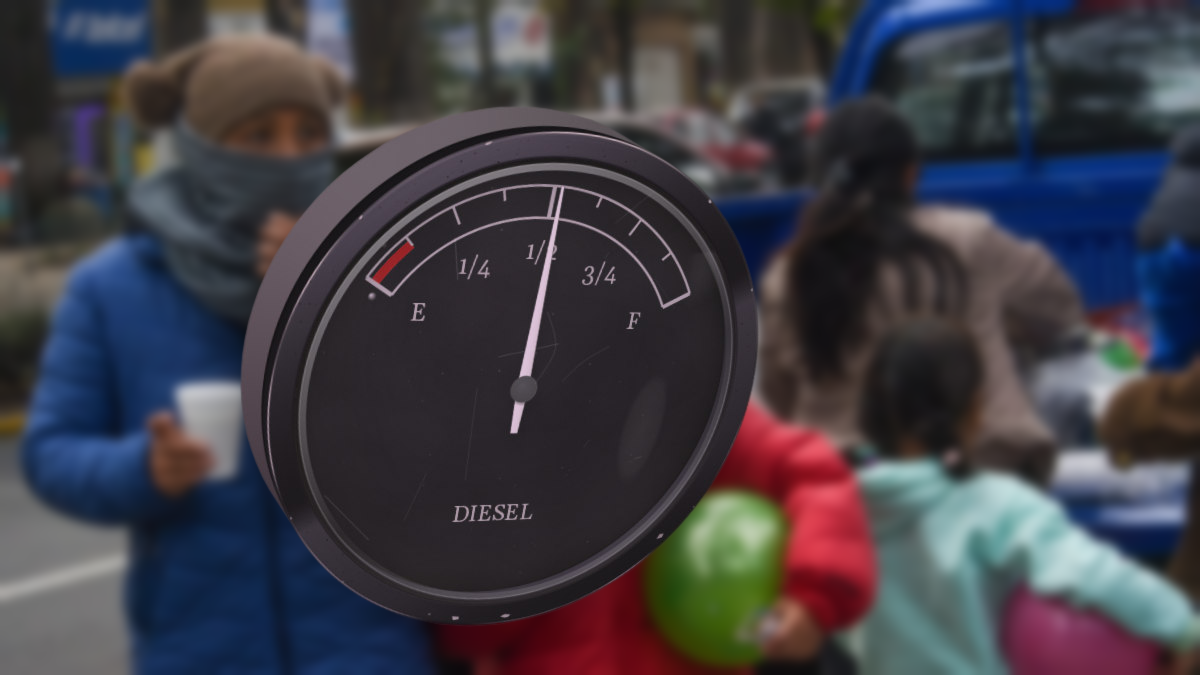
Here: 0.5
